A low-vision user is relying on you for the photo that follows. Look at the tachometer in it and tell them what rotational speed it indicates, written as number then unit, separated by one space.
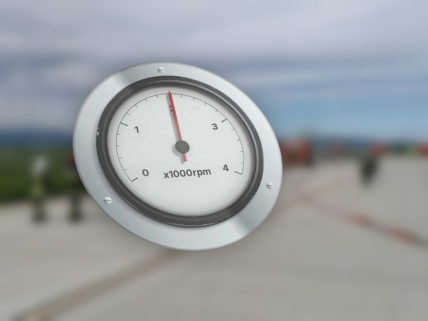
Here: 2000 rpm
